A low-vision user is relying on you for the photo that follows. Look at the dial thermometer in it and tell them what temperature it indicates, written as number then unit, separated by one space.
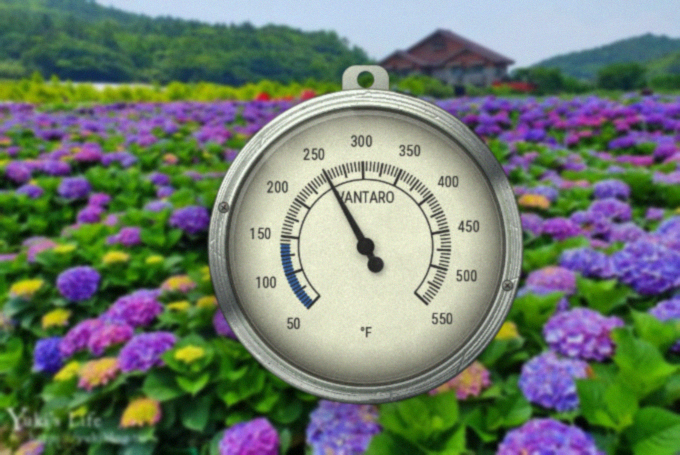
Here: 250 °F
